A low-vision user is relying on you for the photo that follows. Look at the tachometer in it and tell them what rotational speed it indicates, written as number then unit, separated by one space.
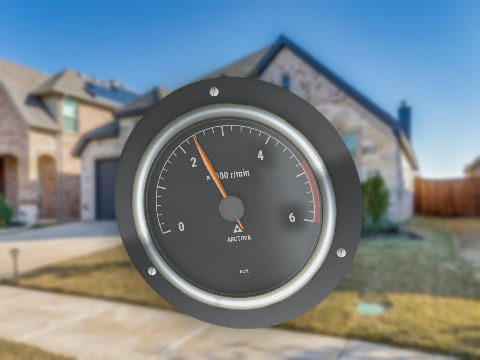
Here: 2400 rpm
